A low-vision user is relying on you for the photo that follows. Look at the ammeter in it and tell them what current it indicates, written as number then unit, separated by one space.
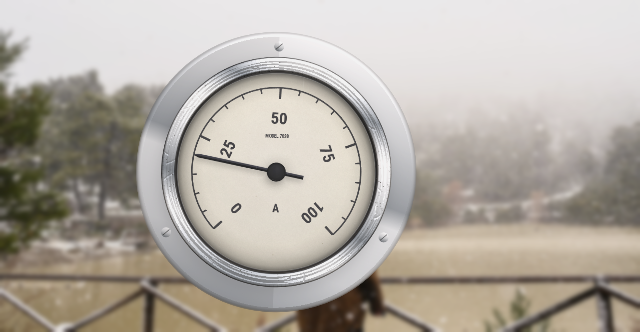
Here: 20 A
